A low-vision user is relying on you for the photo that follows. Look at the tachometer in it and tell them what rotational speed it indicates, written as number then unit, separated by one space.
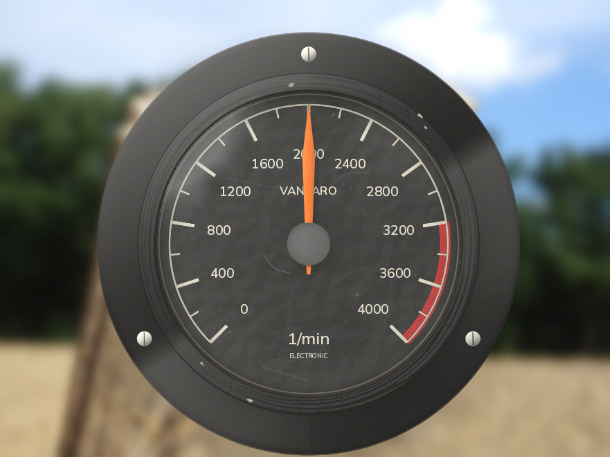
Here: 2000 rpm
